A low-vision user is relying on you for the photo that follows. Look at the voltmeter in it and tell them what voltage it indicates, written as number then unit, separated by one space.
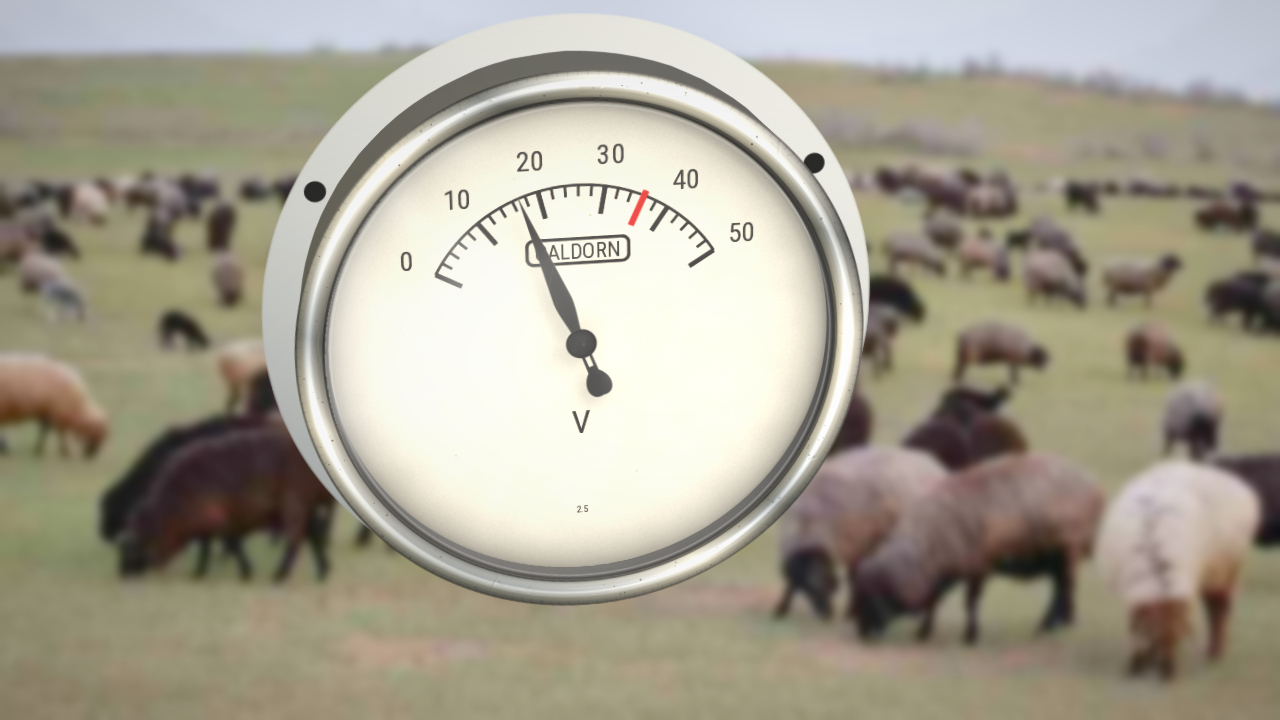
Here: 17 V
